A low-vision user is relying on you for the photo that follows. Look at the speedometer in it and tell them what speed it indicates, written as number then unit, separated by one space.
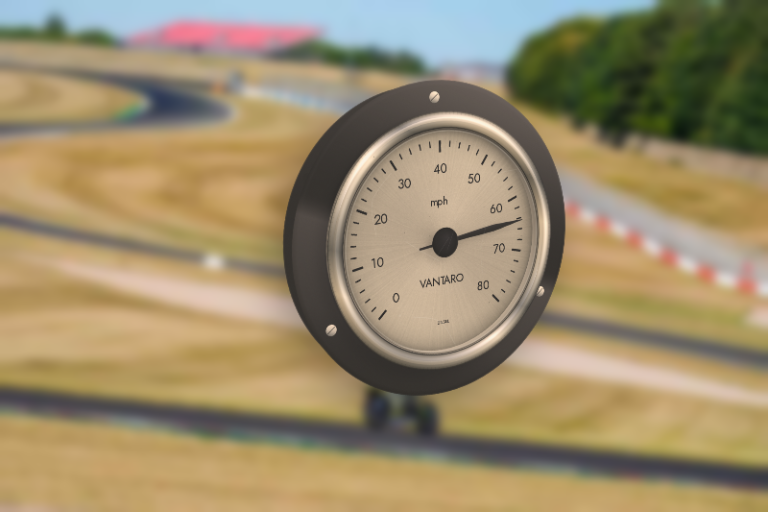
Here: 64 mph
